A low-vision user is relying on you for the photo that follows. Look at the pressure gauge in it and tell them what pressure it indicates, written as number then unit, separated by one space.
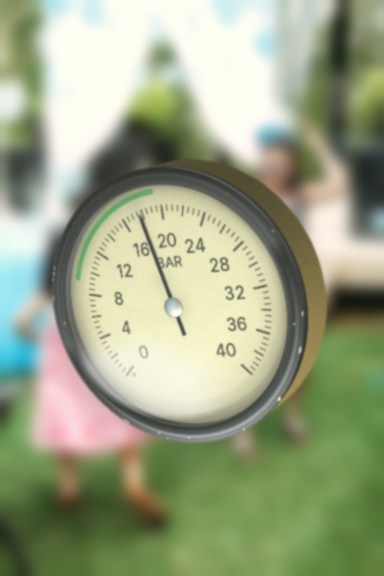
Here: 18 bar
